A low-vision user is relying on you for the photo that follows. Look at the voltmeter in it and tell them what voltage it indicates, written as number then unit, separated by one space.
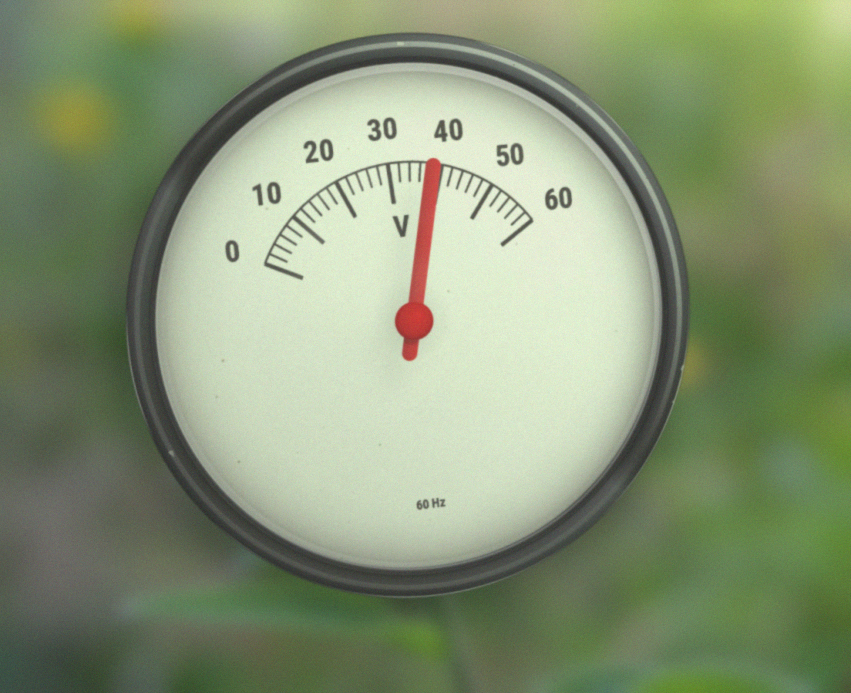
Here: 38 V
